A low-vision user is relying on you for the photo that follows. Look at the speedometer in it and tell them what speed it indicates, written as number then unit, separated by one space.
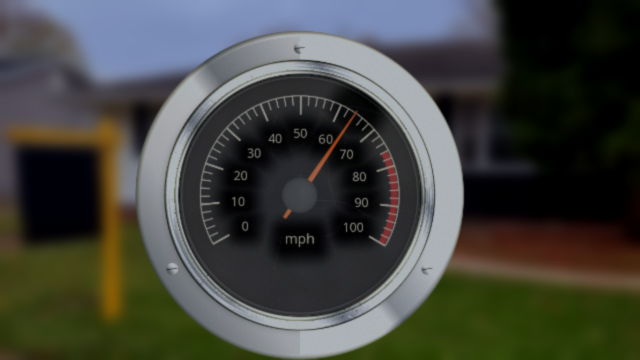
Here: 64 mph
